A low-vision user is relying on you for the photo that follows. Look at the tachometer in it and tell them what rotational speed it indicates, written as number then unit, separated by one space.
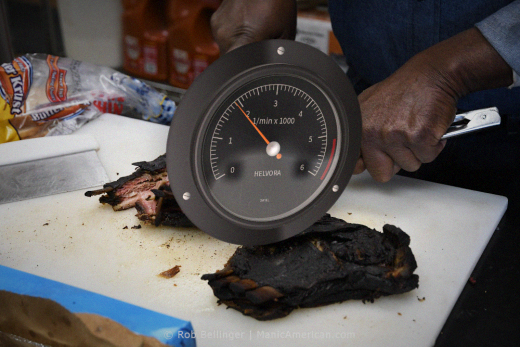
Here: 1900 rpm
